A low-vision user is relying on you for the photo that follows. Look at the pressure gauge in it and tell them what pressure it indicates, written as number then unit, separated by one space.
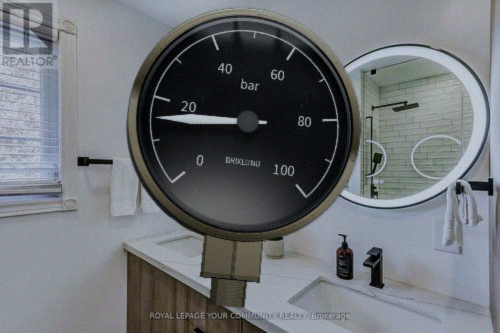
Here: 15 bar
